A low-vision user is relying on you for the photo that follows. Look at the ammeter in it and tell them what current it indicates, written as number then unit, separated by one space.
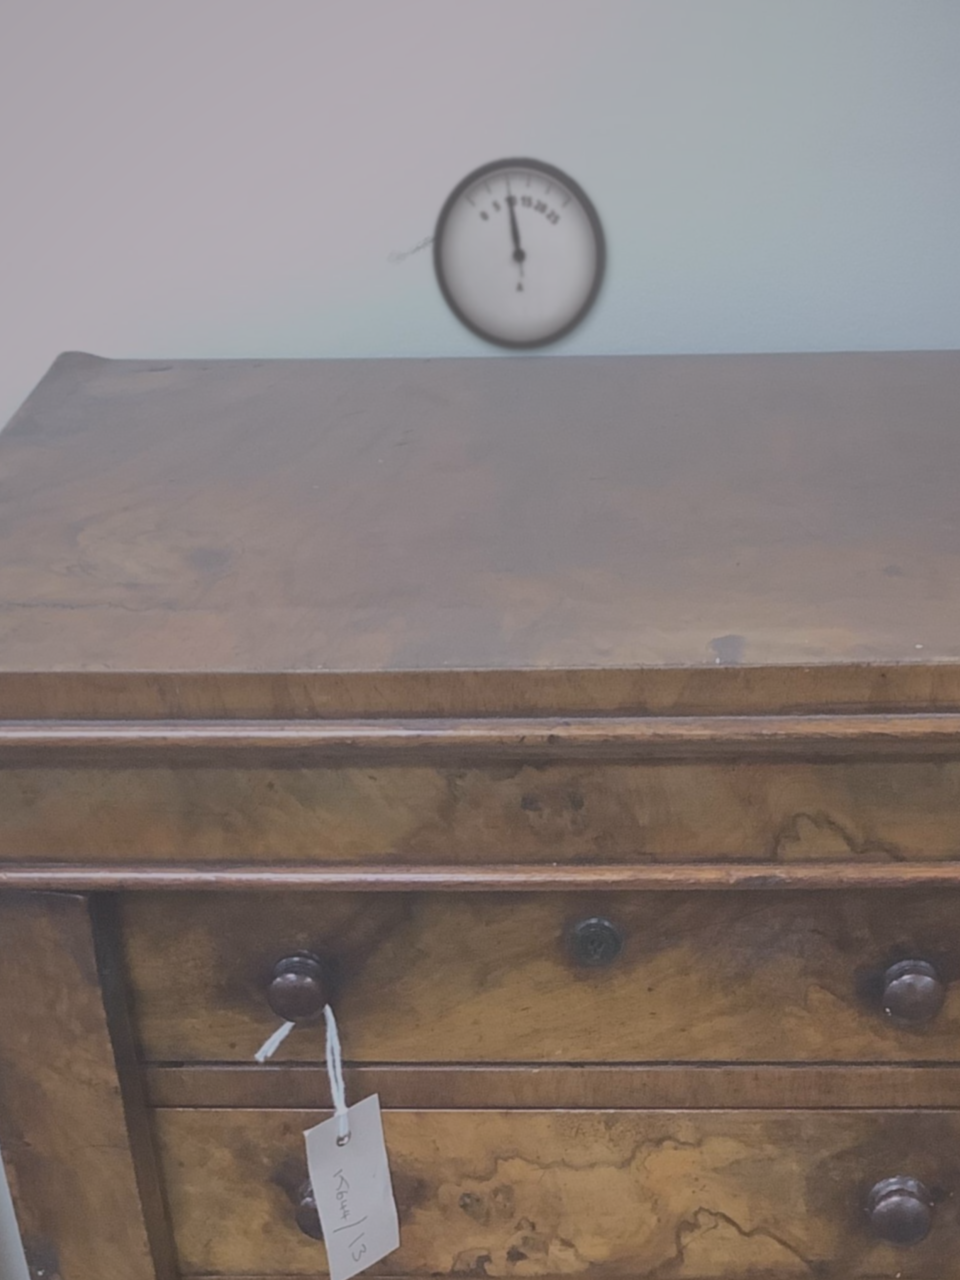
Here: 10 A
